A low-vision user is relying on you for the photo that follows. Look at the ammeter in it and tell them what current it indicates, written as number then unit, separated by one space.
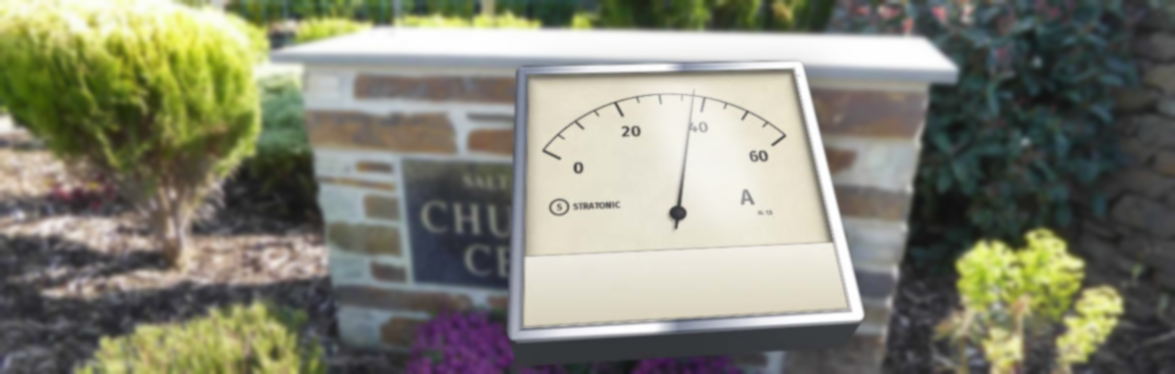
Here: 37.5 A
